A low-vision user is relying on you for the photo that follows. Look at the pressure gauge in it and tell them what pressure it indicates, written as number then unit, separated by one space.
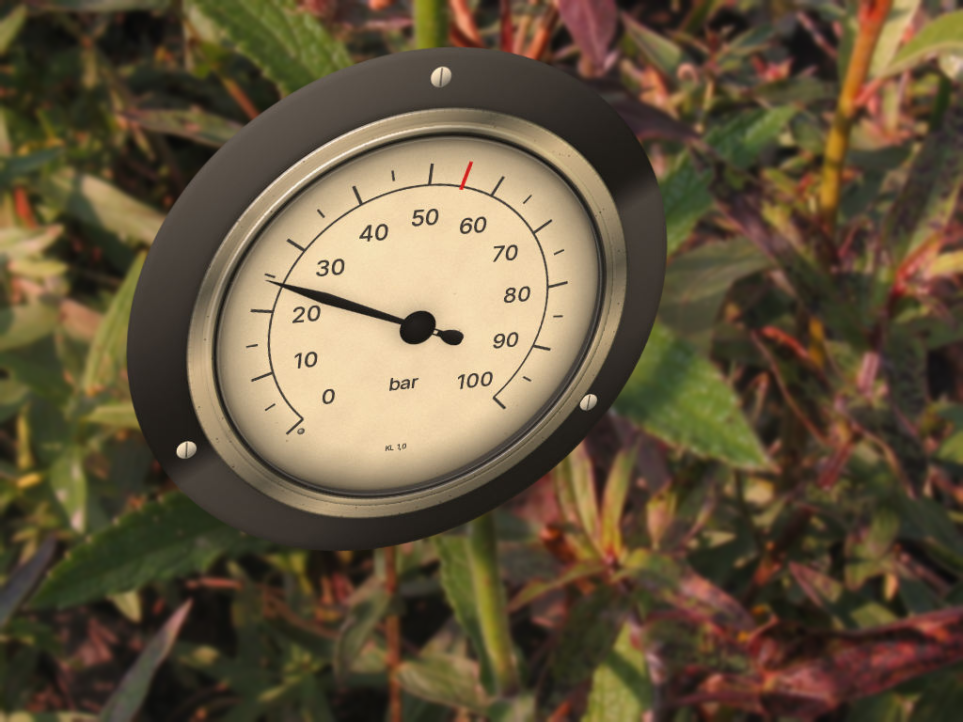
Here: 25 bar
